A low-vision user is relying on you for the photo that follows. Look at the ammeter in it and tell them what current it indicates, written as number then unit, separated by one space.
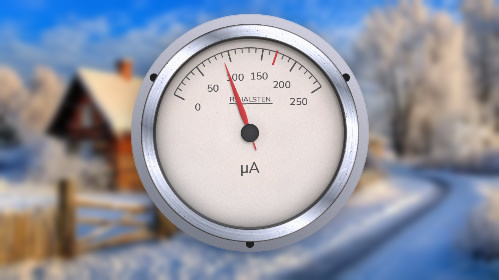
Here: 90 µA
